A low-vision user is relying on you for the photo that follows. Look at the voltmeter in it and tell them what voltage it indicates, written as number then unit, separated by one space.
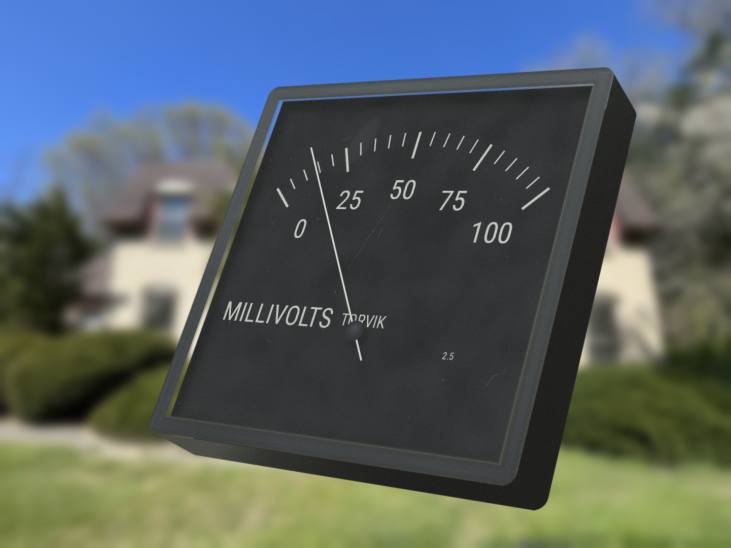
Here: 15 mV
